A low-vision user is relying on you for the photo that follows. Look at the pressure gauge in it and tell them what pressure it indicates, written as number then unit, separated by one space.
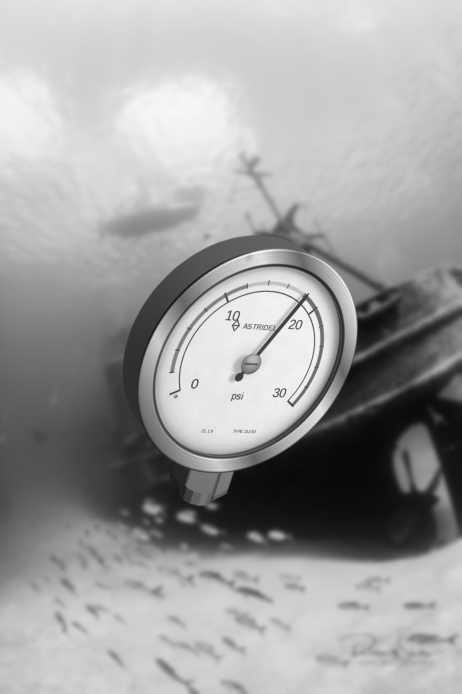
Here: 18 psi
